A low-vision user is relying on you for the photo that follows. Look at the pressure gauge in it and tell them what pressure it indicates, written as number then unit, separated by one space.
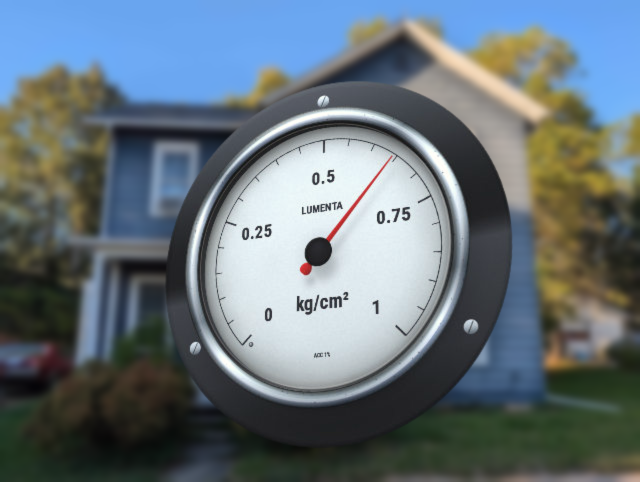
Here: 0.65 kg/cm²
